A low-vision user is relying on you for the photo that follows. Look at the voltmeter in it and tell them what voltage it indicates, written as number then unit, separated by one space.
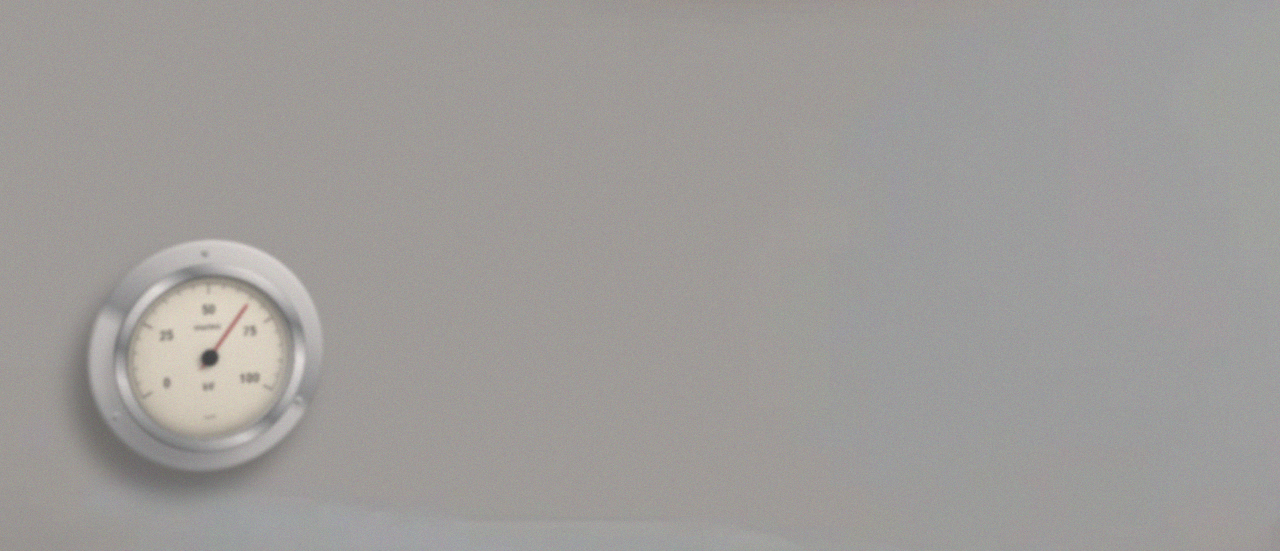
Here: 65 kV
